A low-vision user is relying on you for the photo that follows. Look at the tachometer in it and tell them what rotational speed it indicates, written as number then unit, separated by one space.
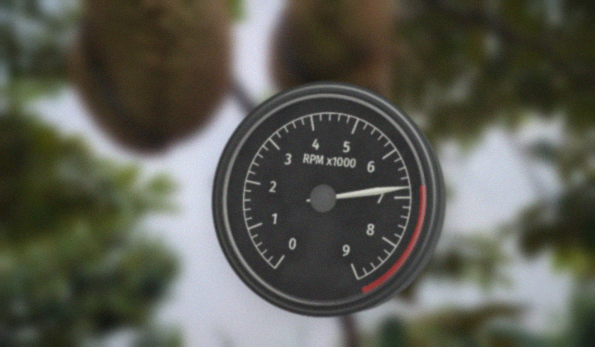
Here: 6800 rpm
